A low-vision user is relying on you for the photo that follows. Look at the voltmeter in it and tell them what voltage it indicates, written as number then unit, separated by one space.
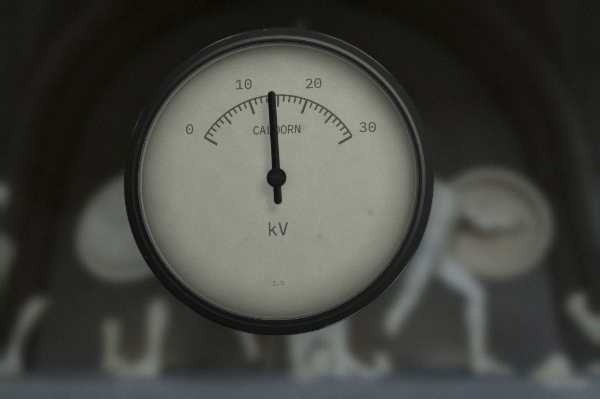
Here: 14 kV
